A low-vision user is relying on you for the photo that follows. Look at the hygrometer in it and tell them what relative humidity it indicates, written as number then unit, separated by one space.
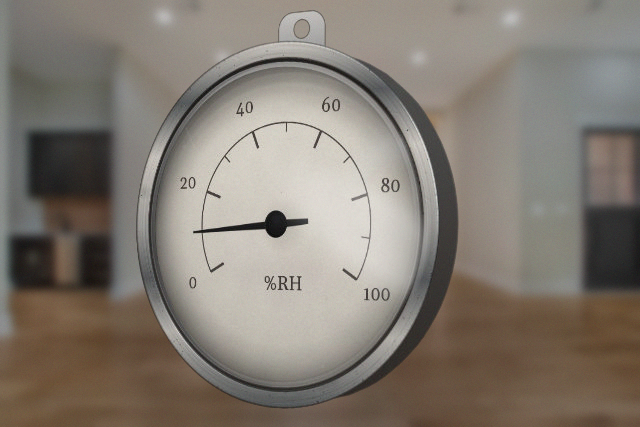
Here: 10 %
